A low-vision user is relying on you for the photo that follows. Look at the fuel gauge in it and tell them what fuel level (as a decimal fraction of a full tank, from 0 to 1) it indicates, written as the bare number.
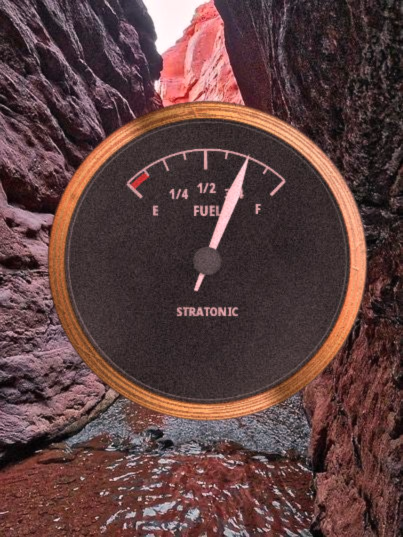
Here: 0.75
